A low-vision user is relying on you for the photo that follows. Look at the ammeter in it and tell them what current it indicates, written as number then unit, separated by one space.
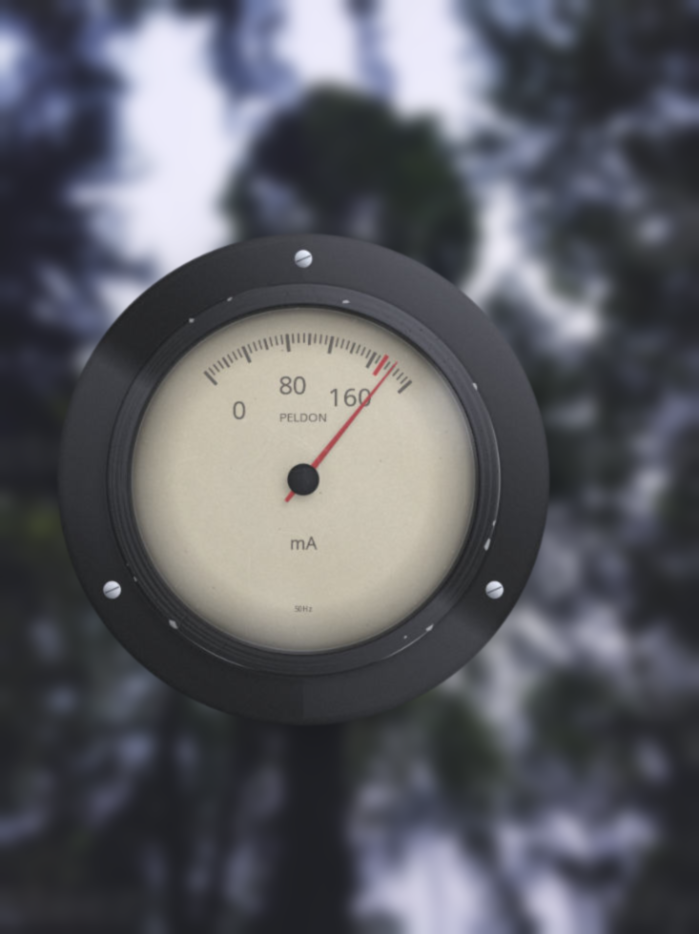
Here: 180 mA
